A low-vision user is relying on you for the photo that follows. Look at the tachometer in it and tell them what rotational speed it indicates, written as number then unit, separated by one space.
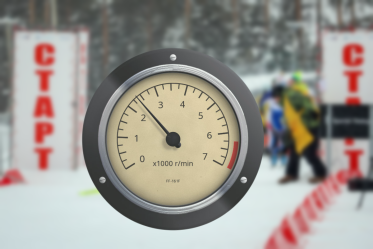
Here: 2375 rpm
